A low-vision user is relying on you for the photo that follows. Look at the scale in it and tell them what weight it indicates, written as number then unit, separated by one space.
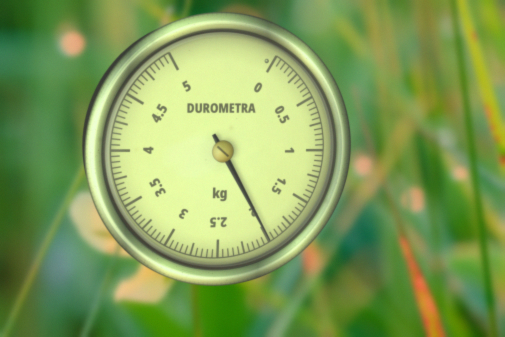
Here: 2 kg
